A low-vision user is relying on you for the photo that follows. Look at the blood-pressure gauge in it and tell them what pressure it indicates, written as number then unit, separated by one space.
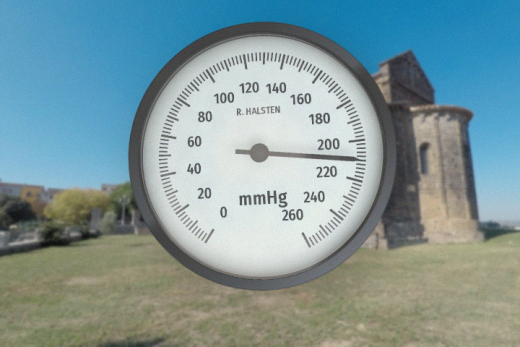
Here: 210 mmHg
